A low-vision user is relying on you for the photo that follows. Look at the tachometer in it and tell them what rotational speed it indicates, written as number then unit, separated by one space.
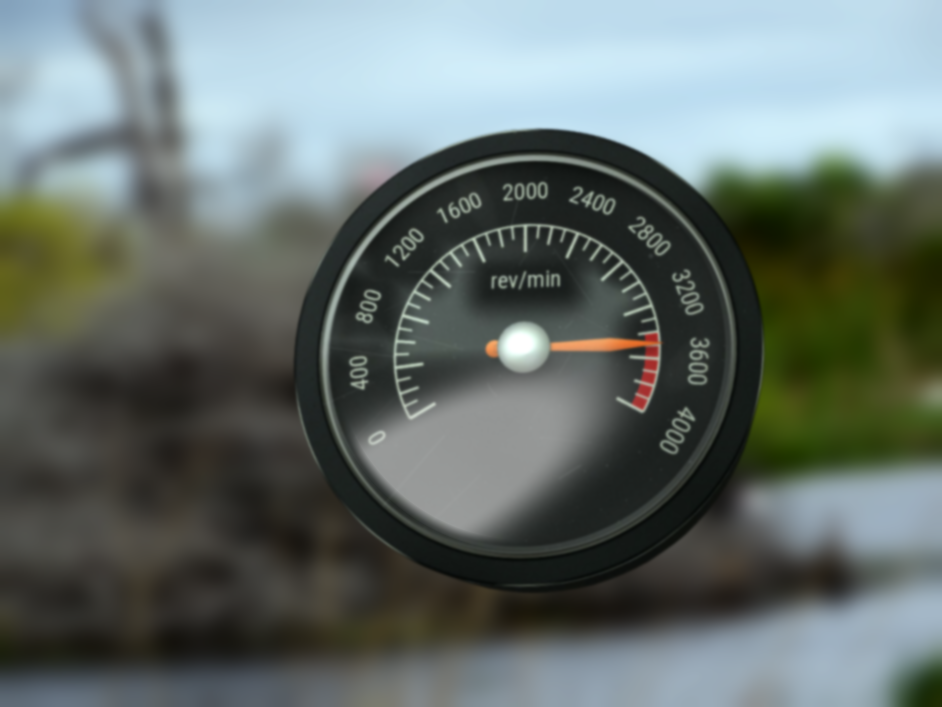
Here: 3500 rpm
